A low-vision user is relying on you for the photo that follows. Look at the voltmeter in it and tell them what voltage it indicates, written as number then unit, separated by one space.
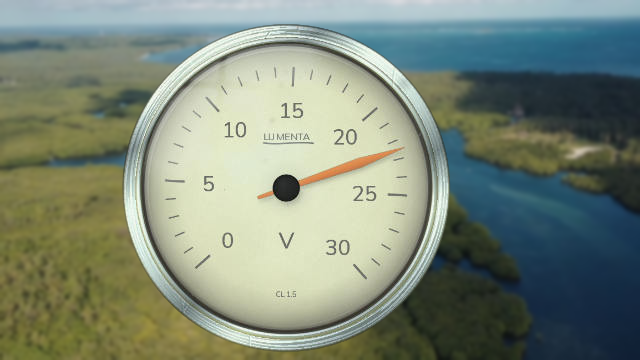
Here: 22.5 V
